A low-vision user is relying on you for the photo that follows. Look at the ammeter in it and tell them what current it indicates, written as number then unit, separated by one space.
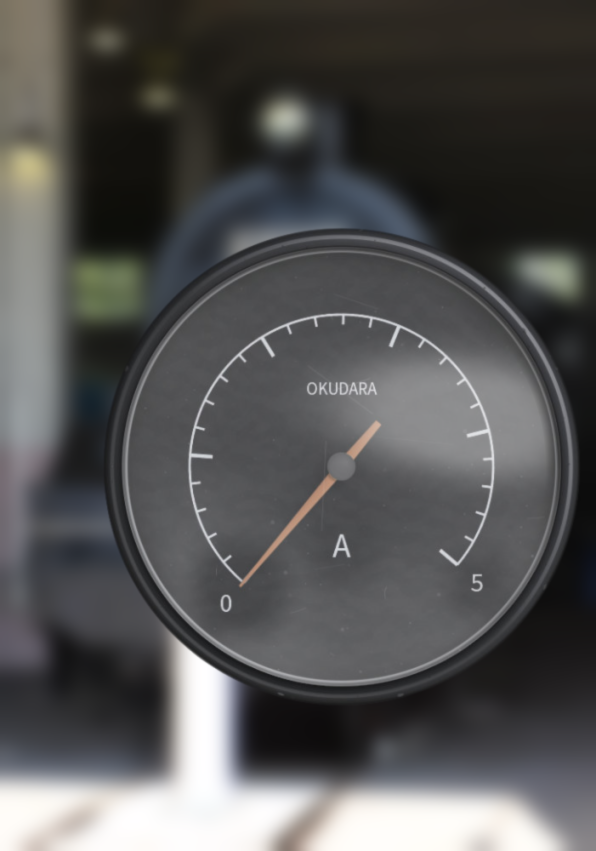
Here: 0 A
